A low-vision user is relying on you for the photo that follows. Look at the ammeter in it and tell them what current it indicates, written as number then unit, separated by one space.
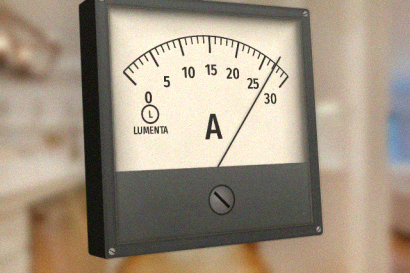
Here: 27 A
